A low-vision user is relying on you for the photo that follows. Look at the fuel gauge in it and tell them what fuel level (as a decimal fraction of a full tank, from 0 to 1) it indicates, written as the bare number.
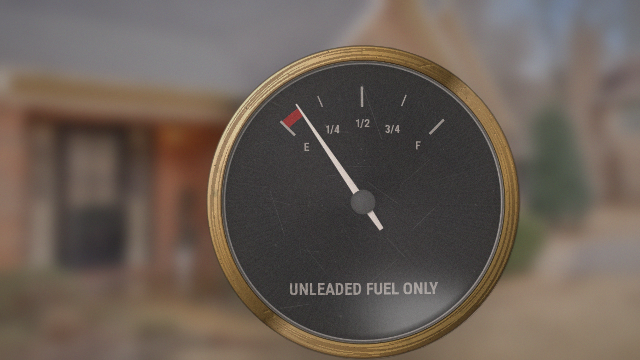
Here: 0.125
